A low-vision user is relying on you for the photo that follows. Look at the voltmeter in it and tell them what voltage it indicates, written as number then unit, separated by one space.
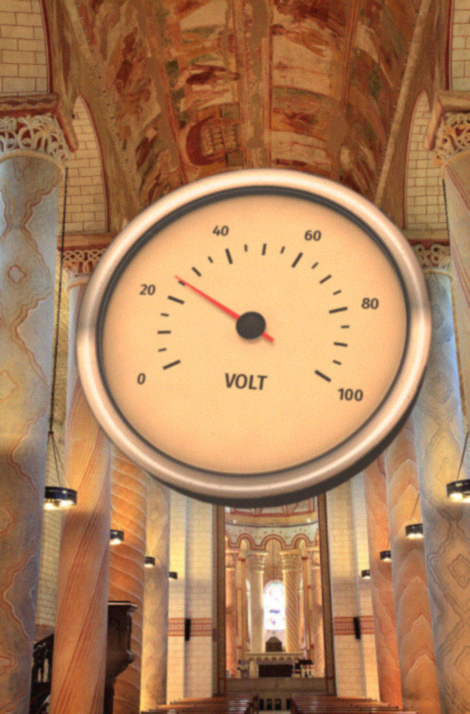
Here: 25 V
